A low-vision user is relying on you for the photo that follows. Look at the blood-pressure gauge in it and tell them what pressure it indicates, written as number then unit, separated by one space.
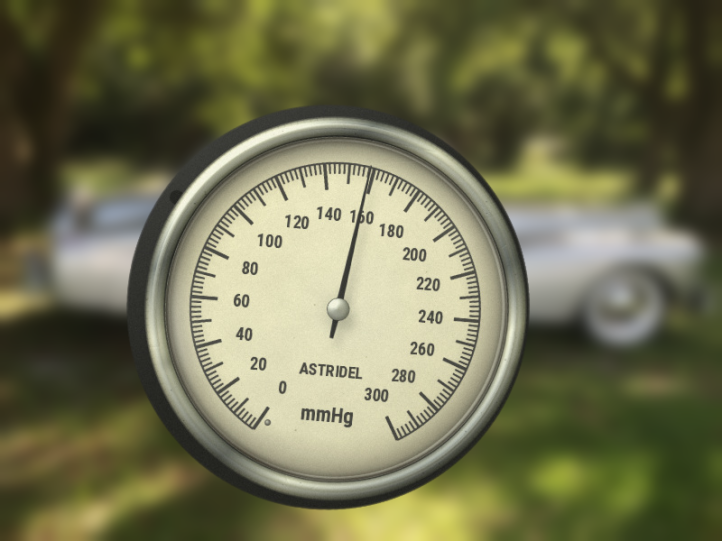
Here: 158 mmHg
